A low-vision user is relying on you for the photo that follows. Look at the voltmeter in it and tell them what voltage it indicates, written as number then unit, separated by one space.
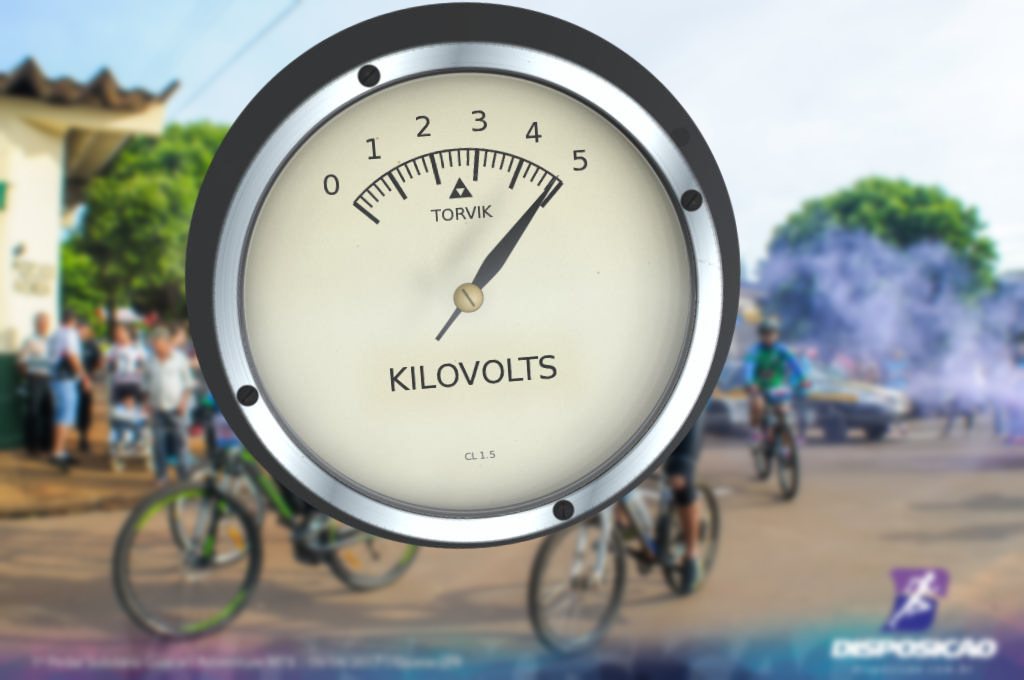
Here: 4.8 kV
